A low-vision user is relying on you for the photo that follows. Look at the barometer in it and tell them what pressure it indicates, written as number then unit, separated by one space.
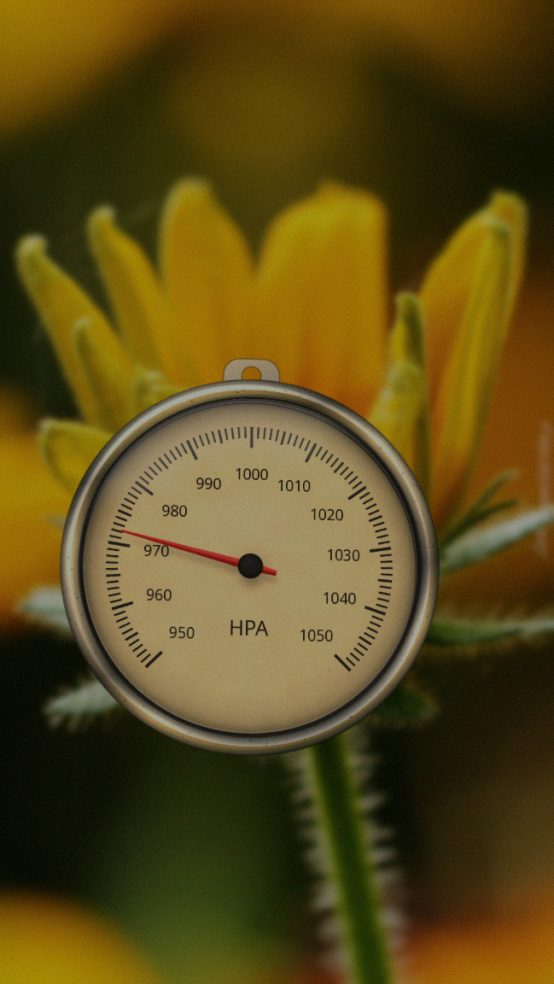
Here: 972 hPa
